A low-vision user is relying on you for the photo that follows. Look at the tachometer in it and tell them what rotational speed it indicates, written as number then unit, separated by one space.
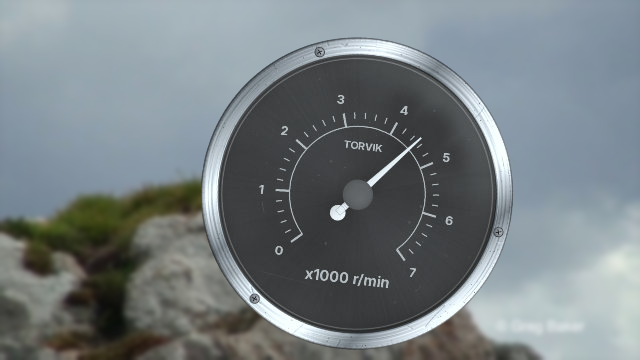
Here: 4500 rpm
